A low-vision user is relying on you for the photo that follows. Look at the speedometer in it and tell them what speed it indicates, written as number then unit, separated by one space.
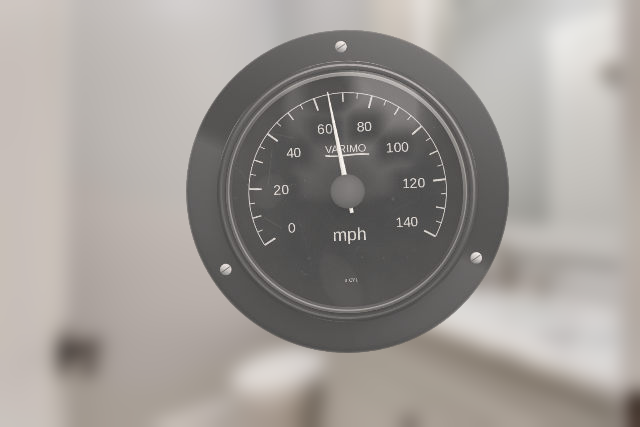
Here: 65 mph
